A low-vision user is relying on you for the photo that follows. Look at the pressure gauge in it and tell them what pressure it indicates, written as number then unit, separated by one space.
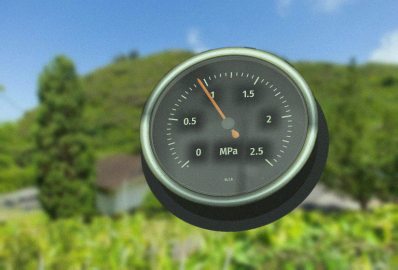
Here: 0.95 MPa
